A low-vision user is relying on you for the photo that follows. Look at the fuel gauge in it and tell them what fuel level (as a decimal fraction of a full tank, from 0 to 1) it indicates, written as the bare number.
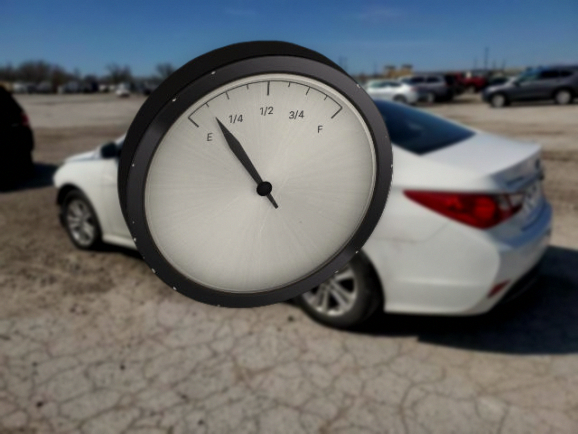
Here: 0.125
